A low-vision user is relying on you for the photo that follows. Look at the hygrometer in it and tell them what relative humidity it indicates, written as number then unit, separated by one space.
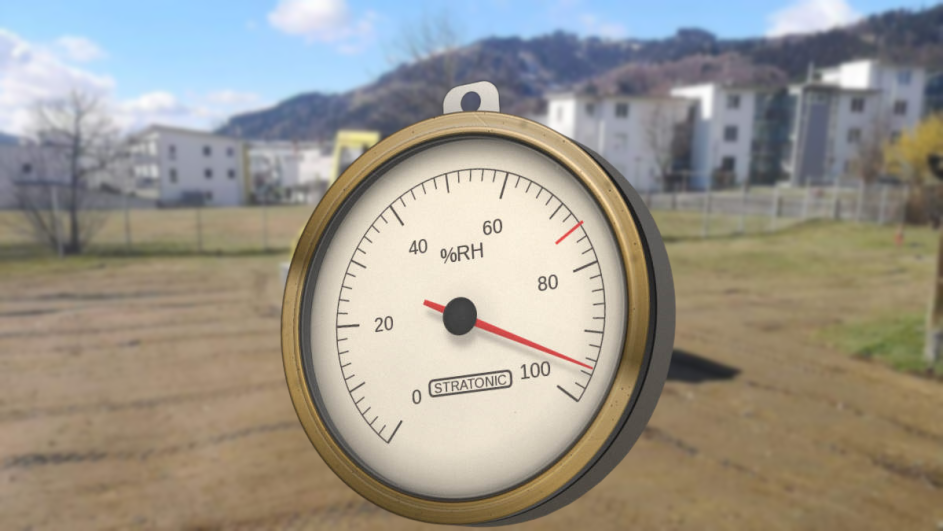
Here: 95 %
